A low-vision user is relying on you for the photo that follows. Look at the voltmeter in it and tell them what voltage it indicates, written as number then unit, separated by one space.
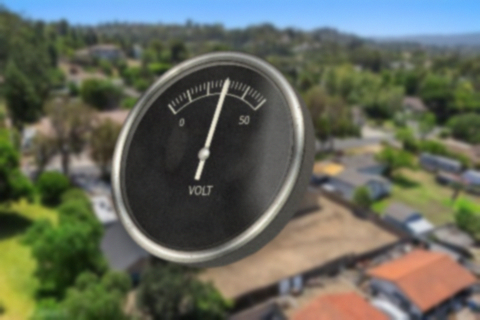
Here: 30 V
